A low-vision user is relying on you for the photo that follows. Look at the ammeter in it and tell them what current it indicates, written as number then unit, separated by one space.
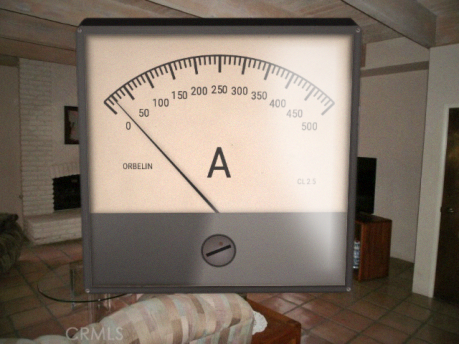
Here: 20 A
